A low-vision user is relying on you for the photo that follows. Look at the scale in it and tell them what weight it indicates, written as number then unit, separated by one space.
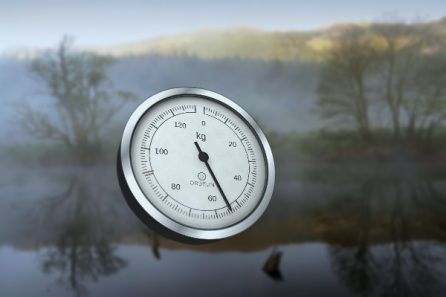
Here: 55 kg
